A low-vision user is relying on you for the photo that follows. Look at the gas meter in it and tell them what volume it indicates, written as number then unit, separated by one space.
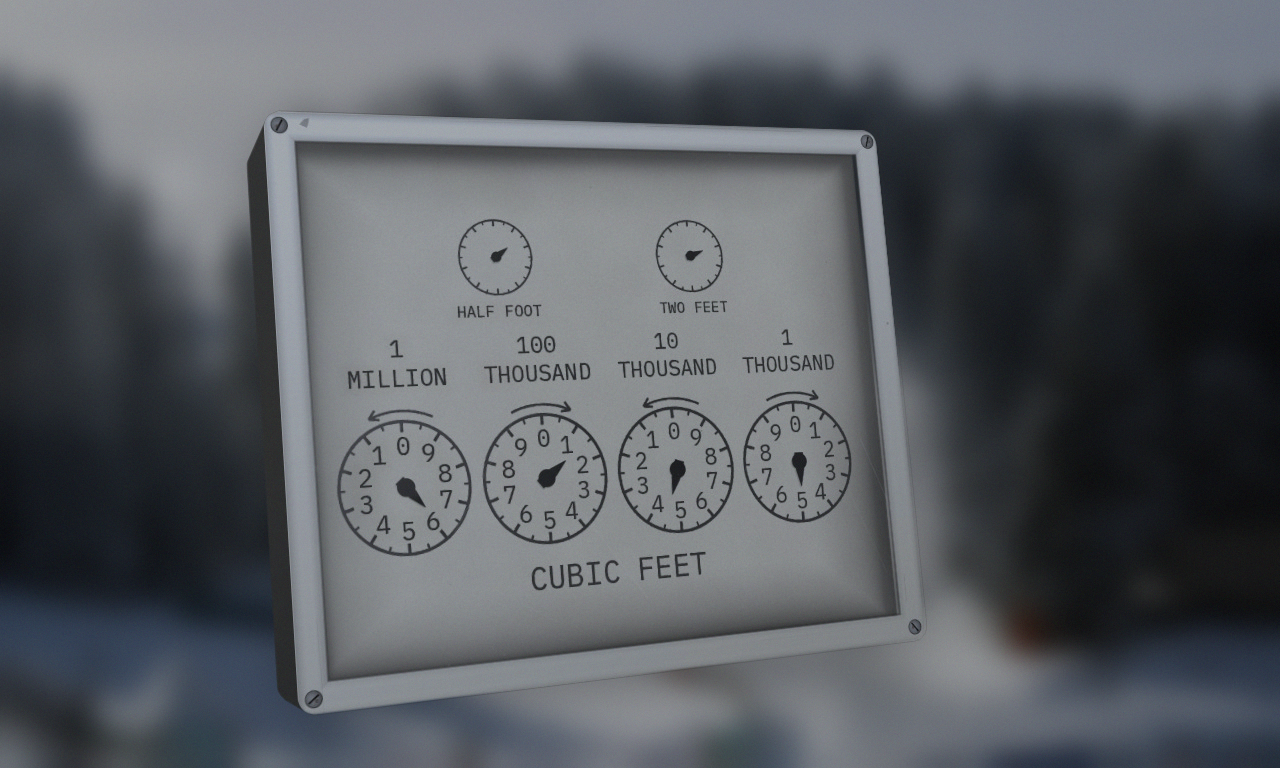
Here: 614500 ft³
